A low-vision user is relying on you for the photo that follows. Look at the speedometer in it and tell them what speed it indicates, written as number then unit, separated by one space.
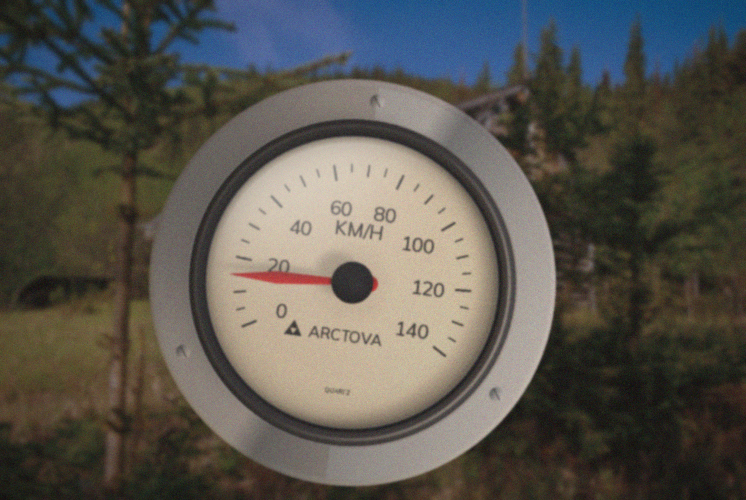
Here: 15 km/h
